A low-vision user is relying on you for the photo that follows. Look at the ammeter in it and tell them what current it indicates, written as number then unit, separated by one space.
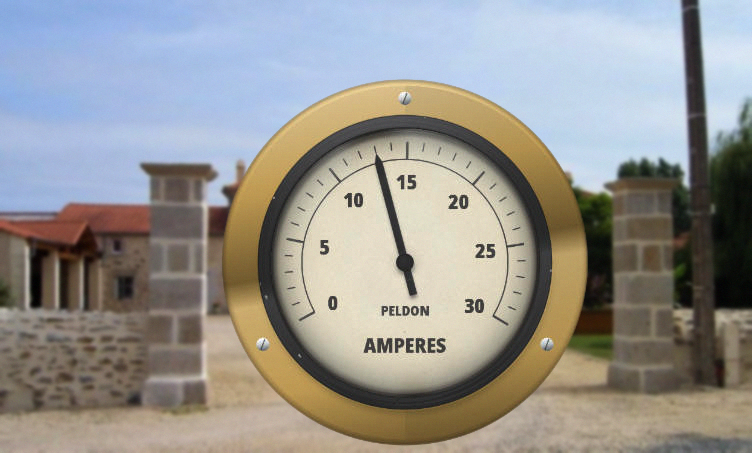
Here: 13 A
